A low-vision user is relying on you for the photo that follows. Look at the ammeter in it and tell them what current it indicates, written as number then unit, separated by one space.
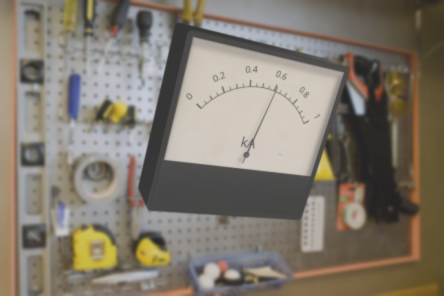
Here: 0.6 kA
